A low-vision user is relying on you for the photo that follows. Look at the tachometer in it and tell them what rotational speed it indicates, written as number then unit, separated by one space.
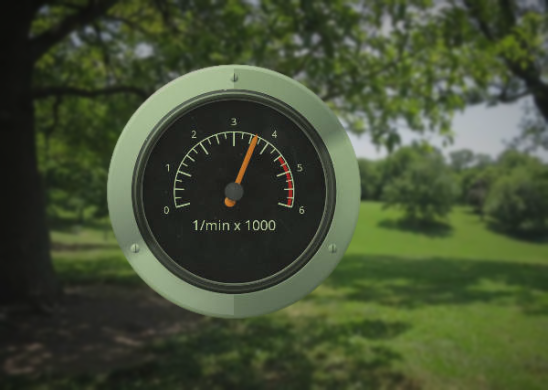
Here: 3625 rpm
